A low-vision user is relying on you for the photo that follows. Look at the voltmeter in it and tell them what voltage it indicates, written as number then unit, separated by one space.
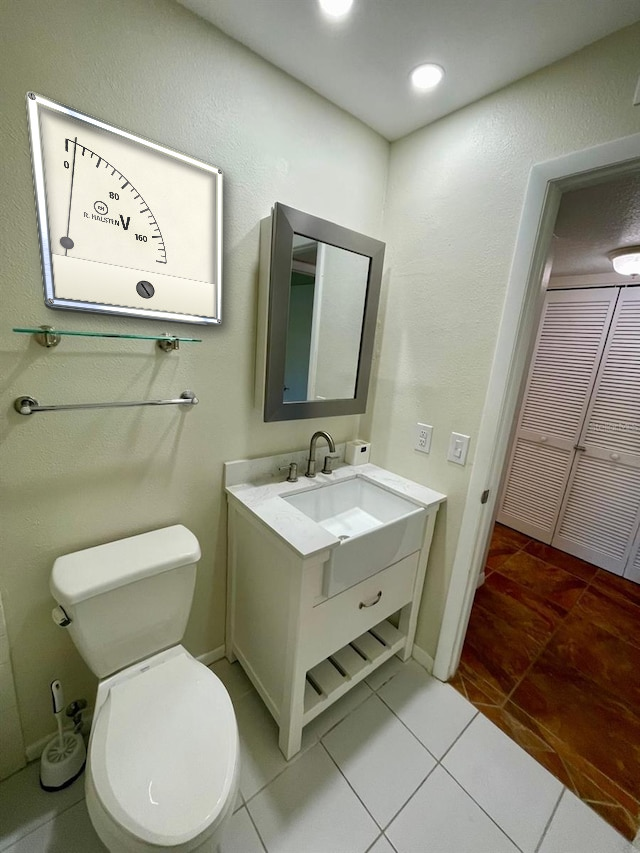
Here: 10 V
